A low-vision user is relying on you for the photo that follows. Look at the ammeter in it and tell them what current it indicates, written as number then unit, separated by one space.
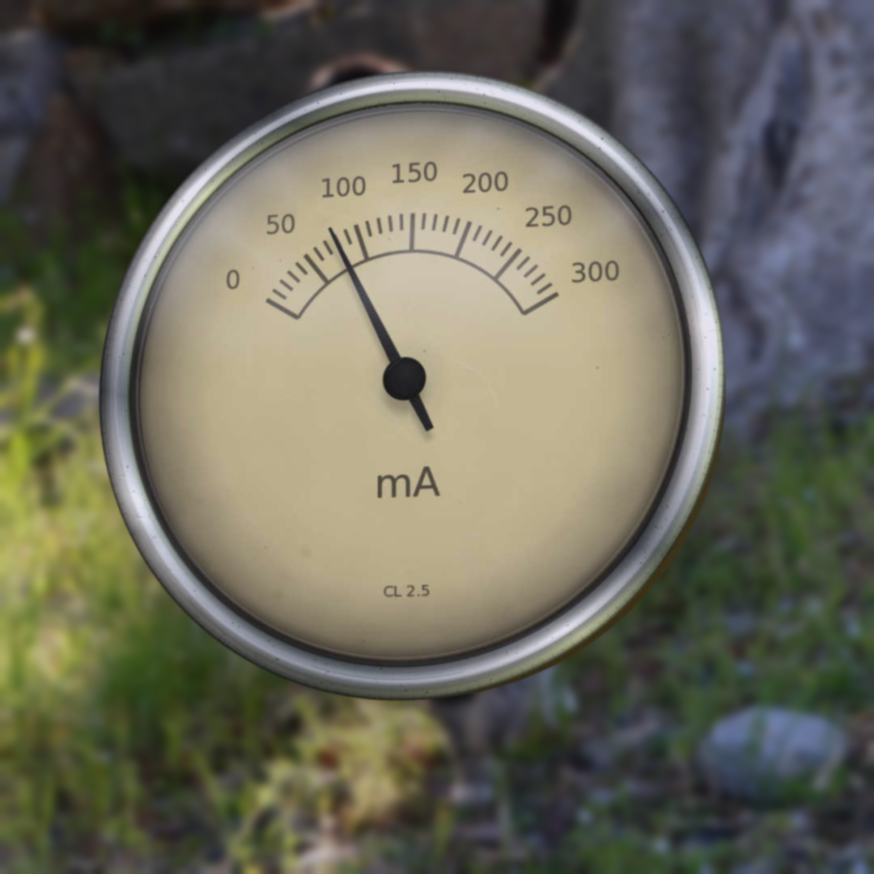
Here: 80 mA
